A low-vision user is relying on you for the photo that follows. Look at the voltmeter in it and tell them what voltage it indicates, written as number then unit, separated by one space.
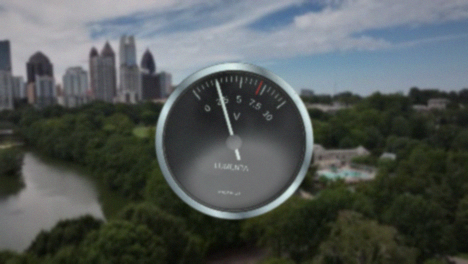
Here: 2.5 V
